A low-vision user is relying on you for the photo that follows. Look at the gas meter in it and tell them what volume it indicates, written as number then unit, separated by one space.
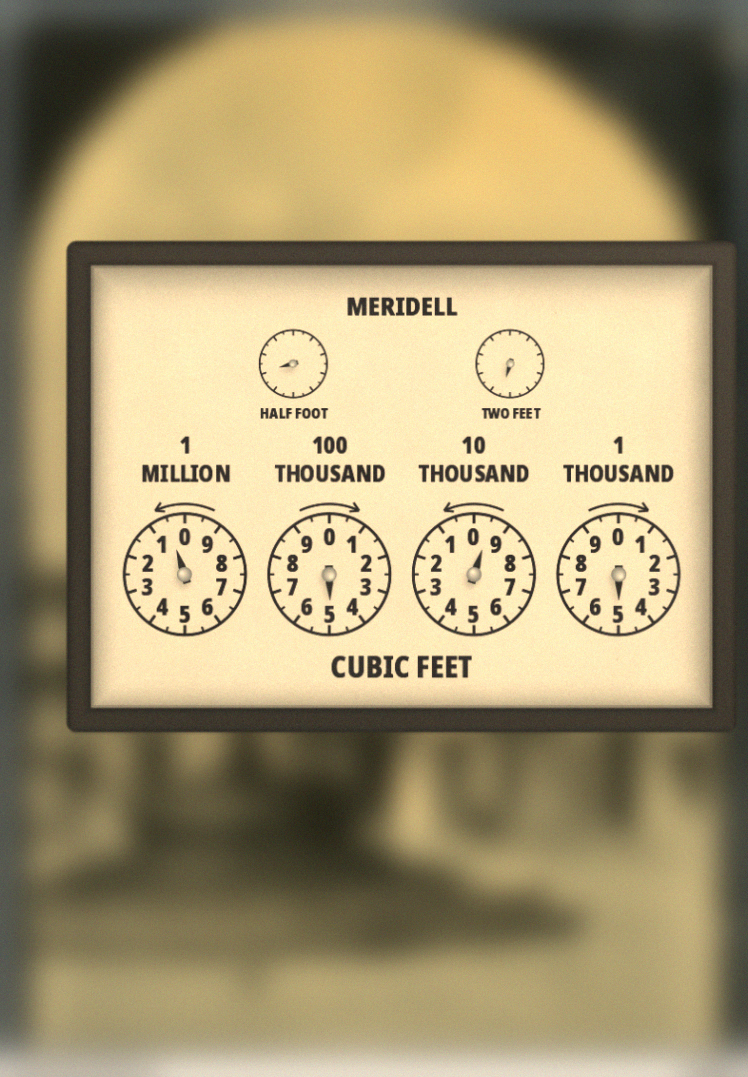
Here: 49500 ft³
